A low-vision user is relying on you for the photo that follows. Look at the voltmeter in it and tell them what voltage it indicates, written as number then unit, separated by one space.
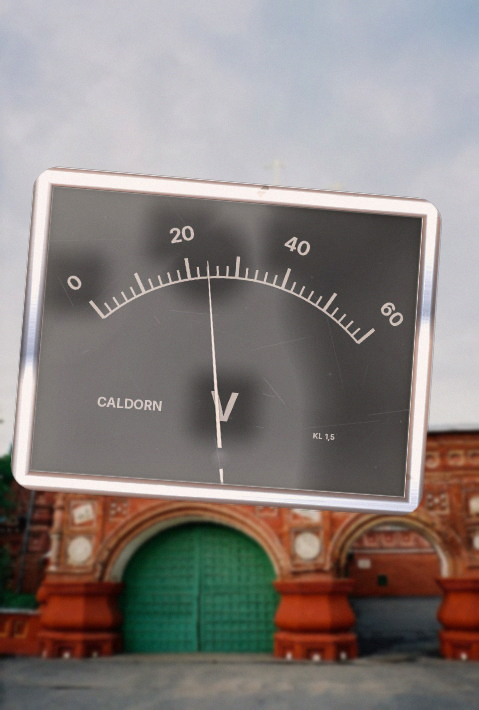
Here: 24 V
